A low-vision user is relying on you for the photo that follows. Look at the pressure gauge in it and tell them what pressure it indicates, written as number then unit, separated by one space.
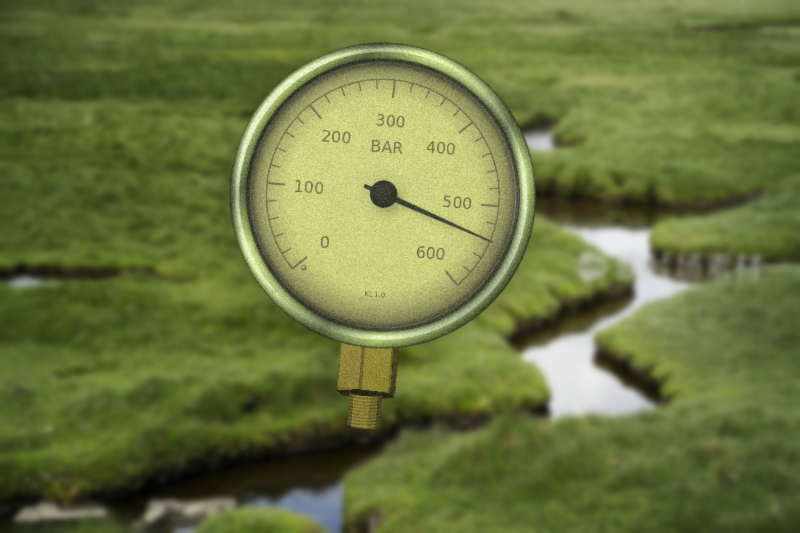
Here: 540 bar
